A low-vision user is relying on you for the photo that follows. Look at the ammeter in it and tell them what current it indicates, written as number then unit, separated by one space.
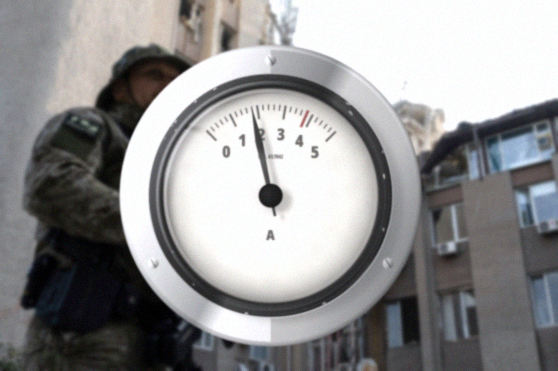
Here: 1.8 A
